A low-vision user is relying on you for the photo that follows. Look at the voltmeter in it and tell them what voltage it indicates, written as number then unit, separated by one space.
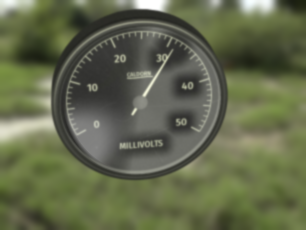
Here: 31 mV
